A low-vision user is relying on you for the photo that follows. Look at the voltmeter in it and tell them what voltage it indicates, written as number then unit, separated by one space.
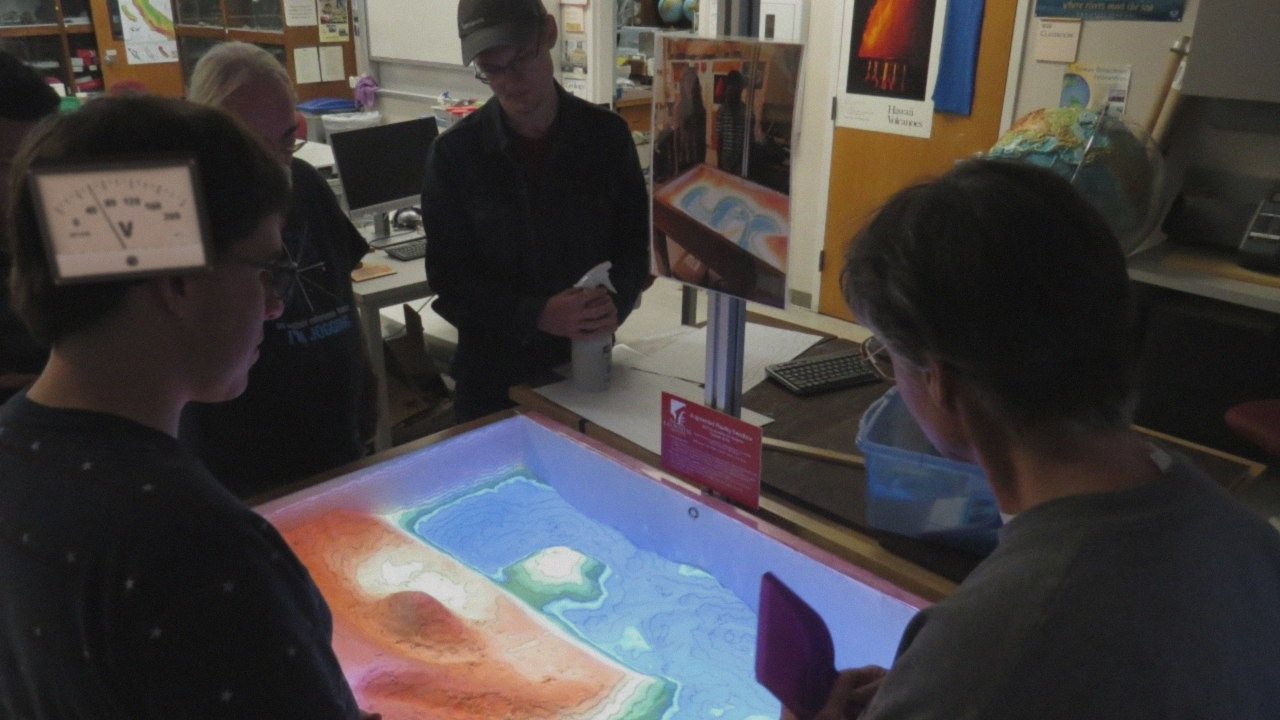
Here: 60 V
